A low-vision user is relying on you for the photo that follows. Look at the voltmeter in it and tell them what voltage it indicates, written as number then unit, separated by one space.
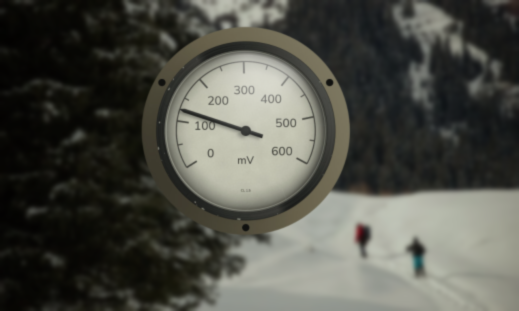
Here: 125 mV
